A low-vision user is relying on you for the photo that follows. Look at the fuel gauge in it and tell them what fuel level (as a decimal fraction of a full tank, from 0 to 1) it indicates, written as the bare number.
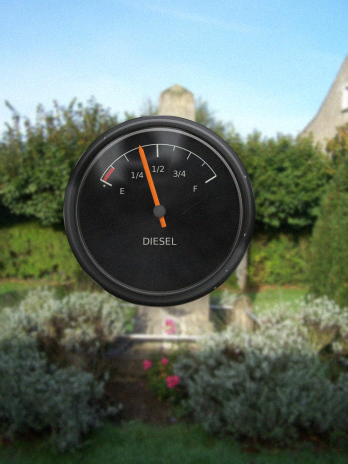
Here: 0.375
